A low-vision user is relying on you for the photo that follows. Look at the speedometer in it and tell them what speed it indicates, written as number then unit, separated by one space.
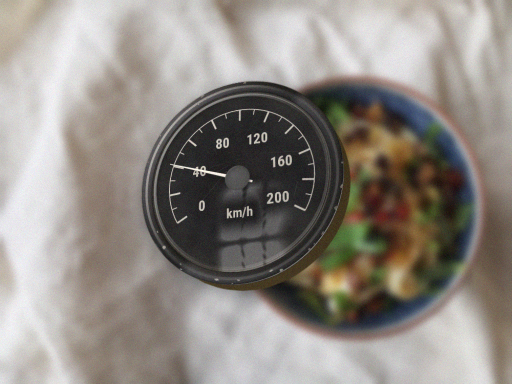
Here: 40 km/h
